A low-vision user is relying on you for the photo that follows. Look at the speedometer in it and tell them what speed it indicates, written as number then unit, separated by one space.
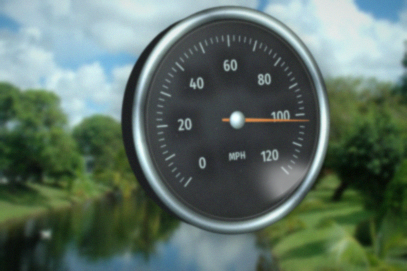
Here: 102 mph
